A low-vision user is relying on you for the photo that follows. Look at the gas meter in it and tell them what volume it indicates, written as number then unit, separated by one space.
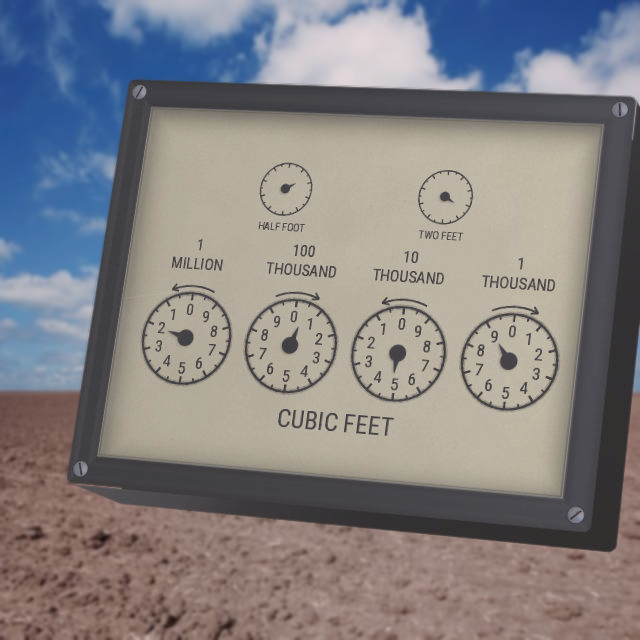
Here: 204900 ft³
